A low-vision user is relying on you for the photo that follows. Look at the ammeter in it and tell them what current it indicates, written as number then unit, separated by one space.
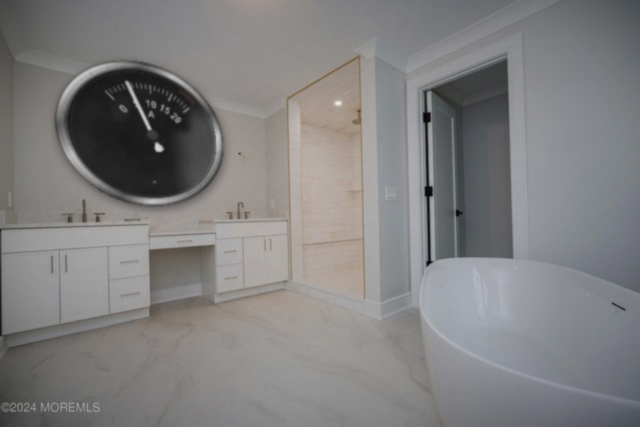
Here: 5 A
